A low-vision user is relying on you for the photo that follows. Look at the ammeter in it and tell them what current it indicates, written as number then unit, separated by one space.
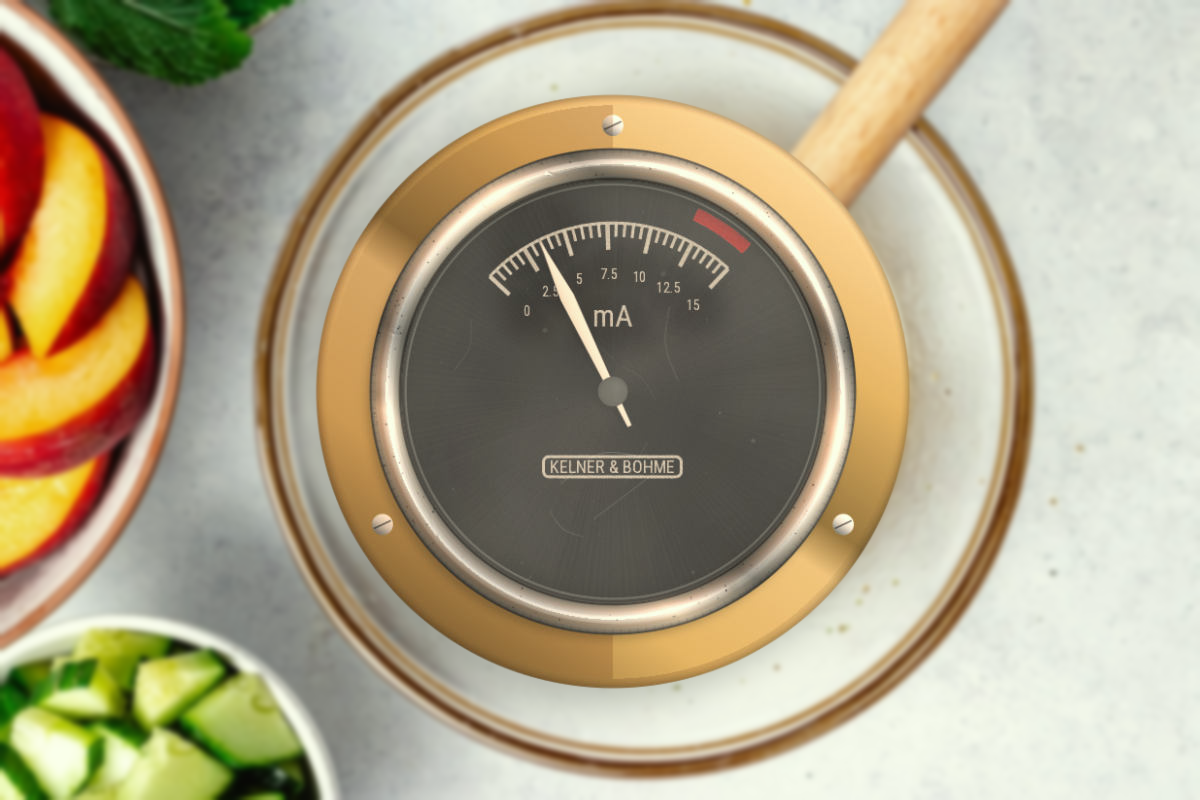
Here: 3.5 mA
